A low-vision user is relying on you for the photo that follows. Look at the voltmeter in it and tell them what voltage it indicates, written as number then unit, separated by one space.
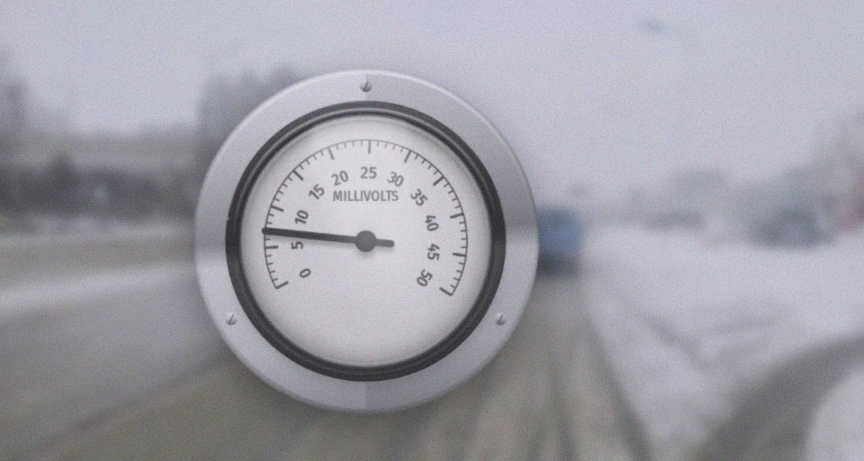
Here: 7 mV
